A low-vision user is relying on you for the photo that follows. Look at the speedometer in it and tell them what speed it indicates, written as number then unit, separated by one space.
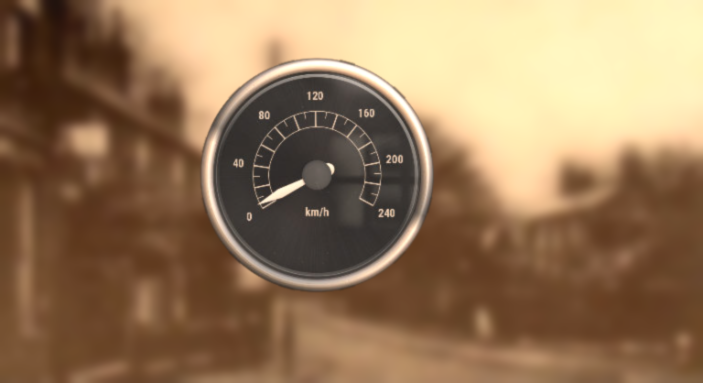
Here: 5 km/h
